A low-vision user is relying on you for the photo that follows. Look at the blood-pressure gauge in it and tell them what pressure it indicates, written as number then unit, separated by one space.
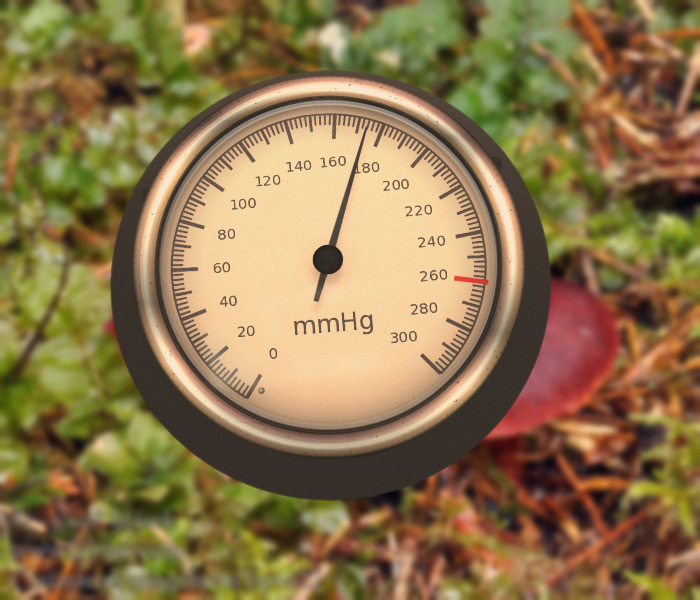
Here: 174 mmHg
